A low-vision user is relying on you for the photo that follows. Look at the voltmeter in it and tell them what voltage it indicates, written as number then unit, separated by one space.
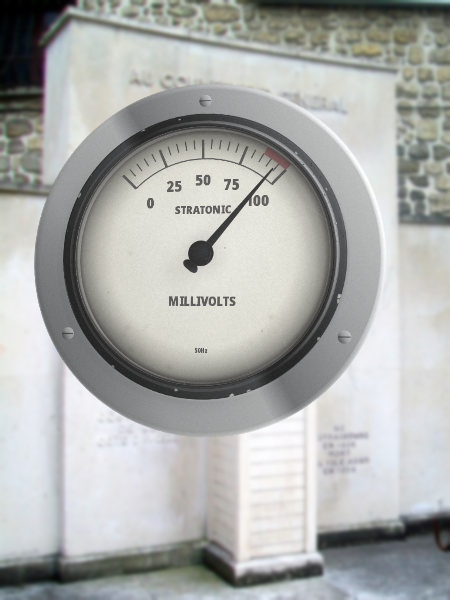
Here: 95 mV
